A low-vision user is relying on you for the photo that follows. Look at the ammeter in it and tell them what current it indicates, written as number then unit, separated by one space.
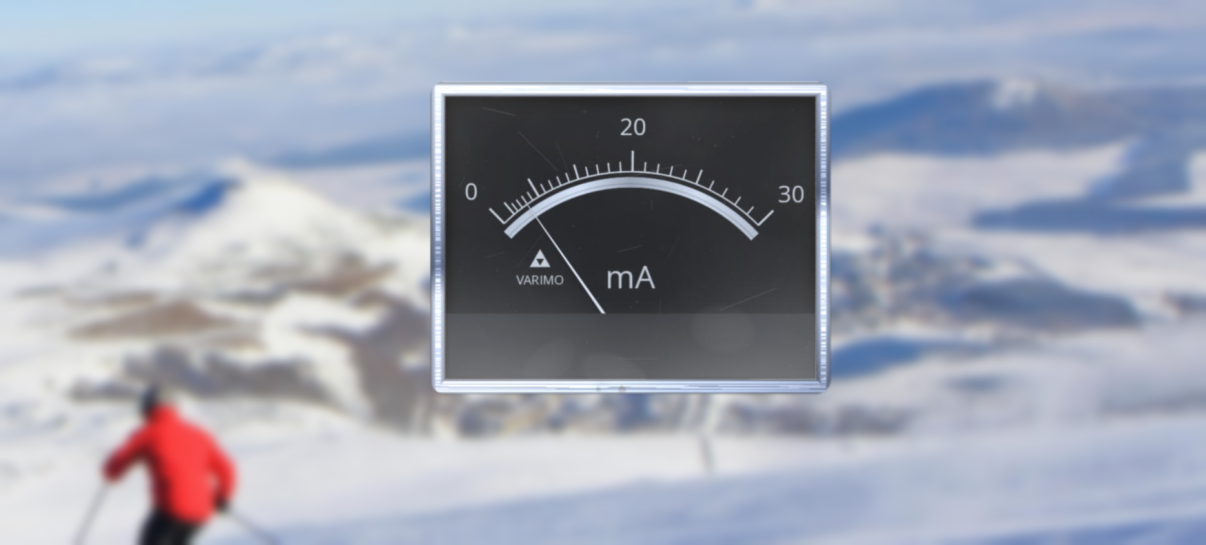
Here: 8 mA
